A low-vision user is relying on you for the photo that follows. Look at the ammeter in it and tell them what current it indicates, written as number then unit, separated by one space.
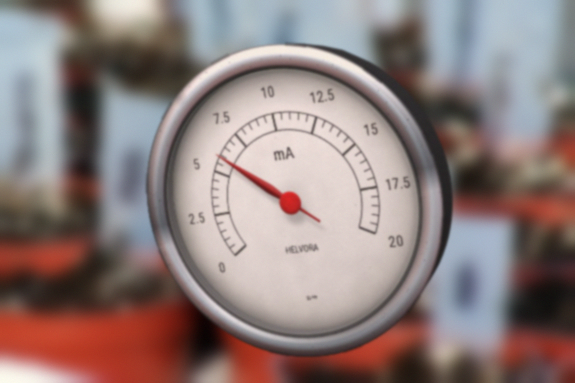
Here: 6 mA
